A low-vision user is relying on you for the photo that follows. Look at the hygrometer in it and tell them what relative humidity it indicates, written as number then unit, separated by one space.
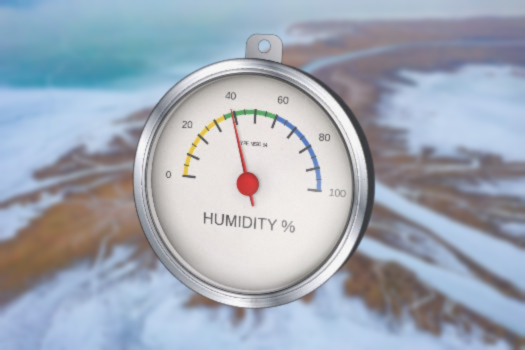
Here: 40 %
